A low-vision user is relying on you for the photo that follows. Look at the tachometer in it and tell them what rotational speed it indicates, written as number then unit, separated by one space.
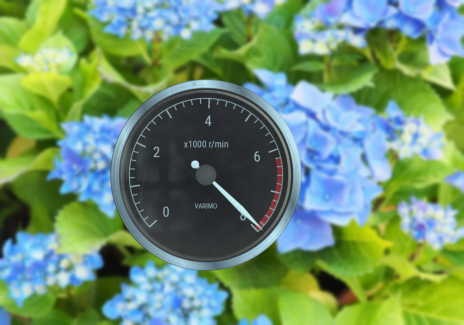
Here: 7900 rpm
